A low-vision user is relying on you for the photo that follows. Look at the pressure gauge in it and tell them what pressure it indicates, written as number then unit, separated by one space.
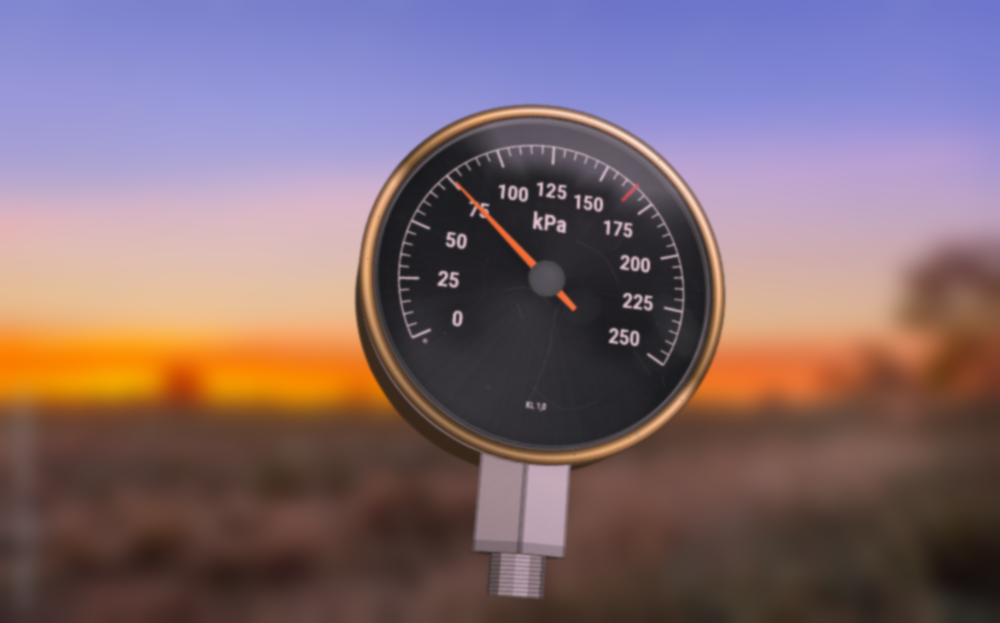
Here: 75 kPa
